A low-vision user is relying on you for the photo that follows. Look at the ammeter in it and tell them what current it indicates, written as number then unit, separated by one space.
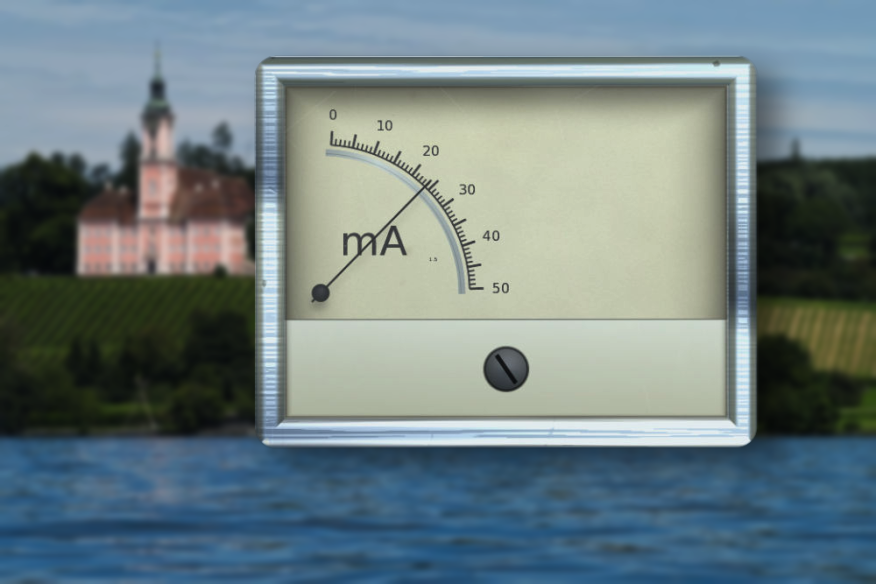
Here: 24 mA
